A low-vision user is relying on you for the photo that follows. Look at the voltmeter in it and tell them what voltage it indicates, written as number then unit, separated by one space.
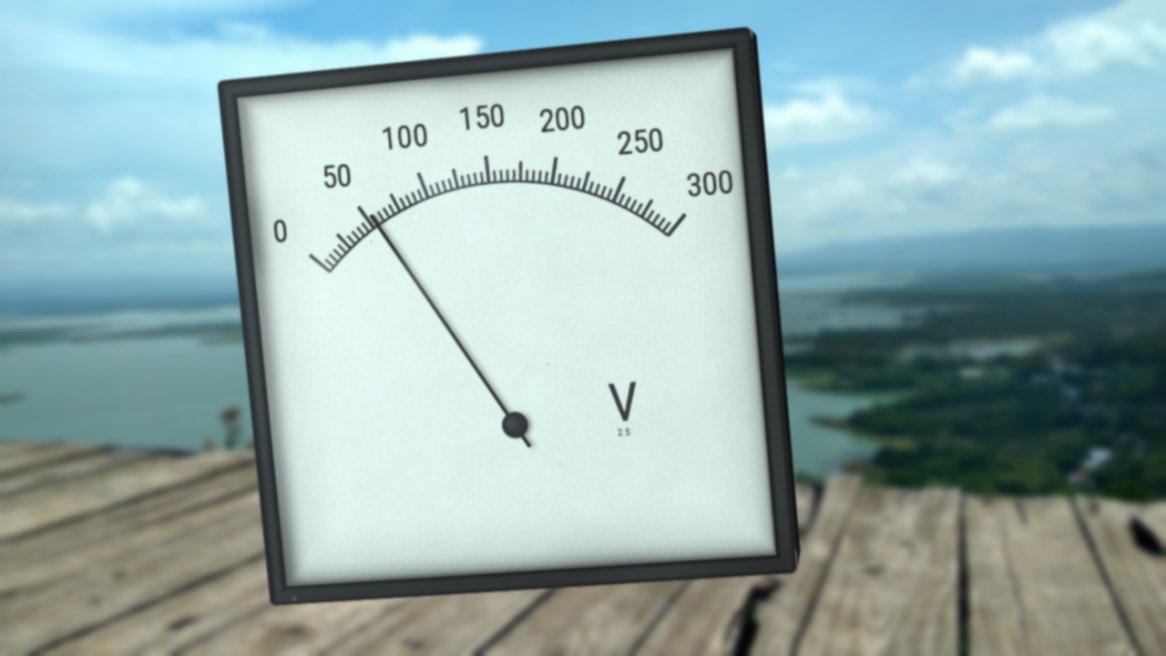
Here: 55 V
